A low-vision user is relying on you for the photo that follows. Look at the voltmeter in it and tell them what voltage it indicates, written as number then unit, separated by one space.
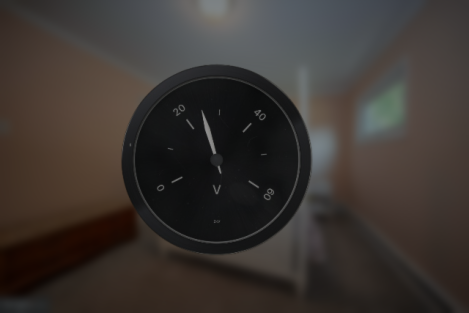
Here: 25 V
